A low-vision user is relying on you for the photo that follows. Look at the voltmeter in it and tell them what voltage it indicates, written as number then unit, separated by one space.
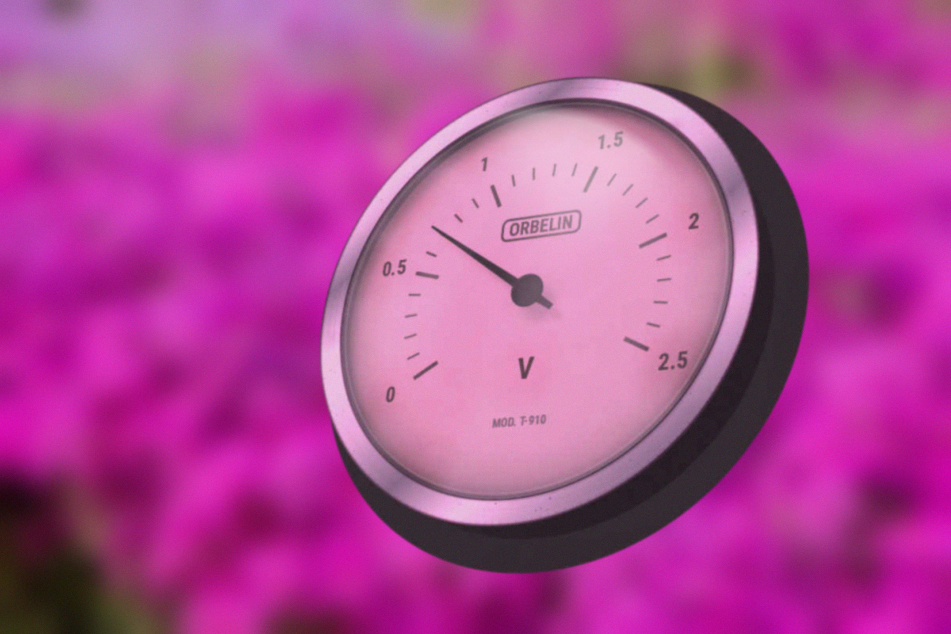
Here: 0.7 V
